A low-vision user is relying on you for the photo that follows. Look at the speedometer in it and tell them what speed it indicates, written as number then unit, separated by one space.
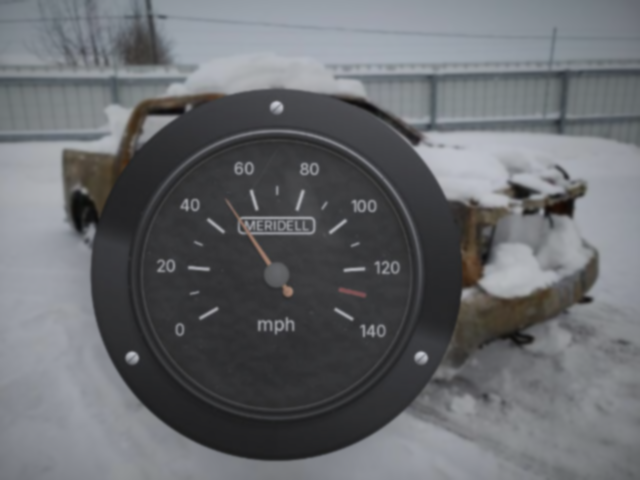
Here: 50 mph
